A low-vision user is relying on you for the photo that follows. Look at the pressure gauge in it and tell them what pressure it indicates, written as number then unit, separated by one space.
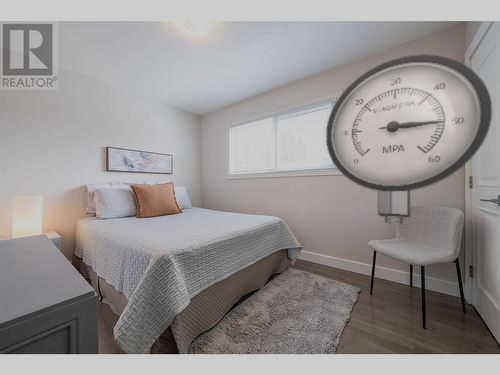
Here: 50 MPa
